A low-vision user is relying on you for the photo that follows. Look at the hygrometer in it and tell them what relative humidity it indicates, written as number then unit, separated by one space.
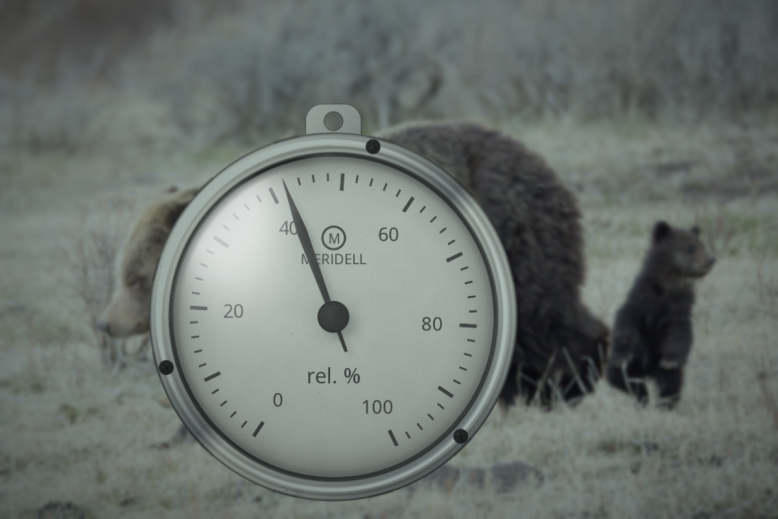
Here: 42 %
